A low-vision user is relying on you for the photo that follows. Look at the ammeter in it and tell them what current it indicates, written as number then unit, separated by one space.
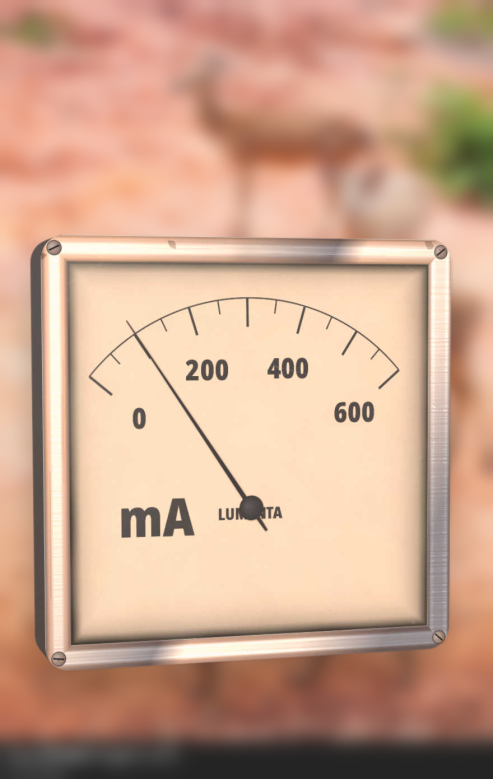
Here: 100 mA
